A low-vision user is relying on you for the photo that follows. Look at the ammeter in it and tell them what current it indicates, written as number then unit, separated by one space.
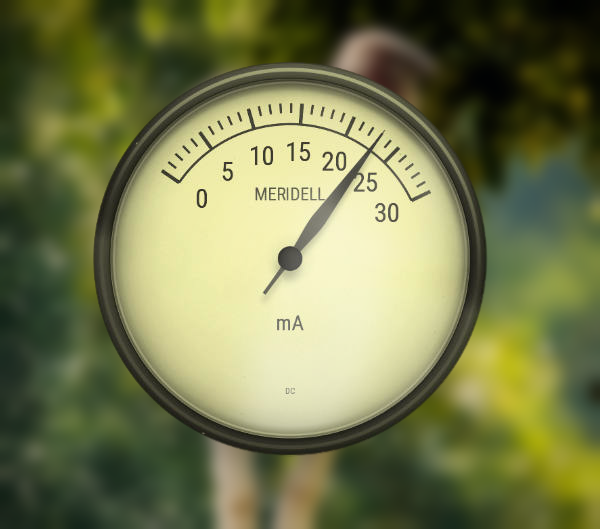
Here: 23 mA
